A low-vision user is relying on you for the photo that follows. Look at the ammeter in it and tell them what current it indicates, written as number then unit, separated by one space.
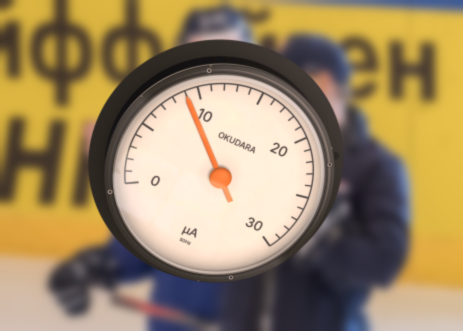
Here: 9 µA
